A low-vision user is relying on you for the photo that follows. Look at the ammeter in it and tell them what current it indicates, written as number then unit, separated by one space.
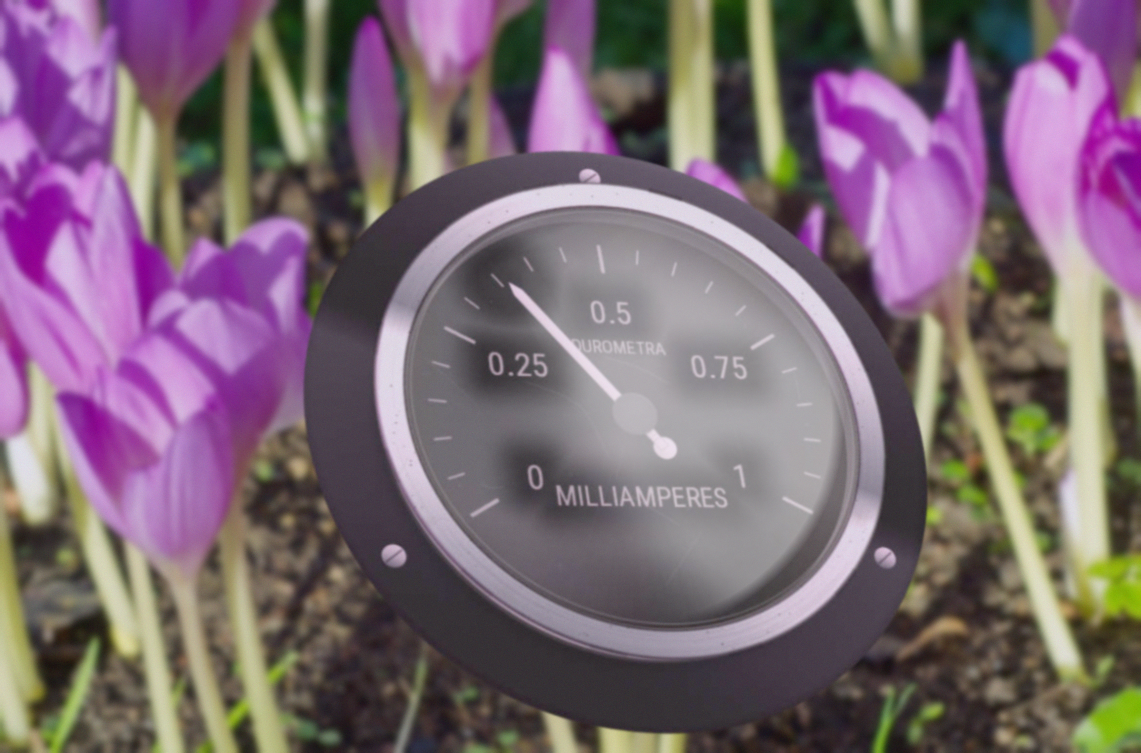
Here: 0.35 mA
